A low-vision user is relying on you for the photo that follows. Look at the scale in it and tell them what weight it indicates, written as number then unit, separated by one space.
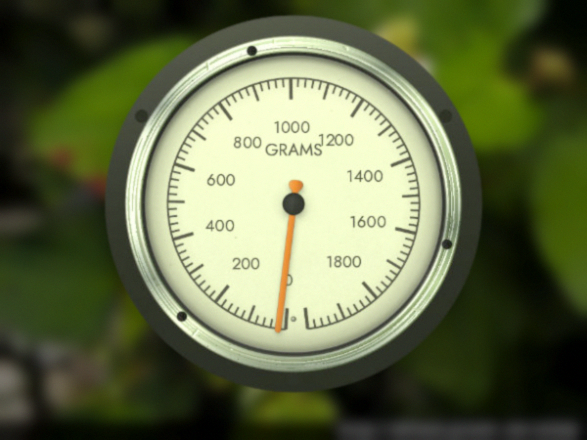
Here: 20 g
